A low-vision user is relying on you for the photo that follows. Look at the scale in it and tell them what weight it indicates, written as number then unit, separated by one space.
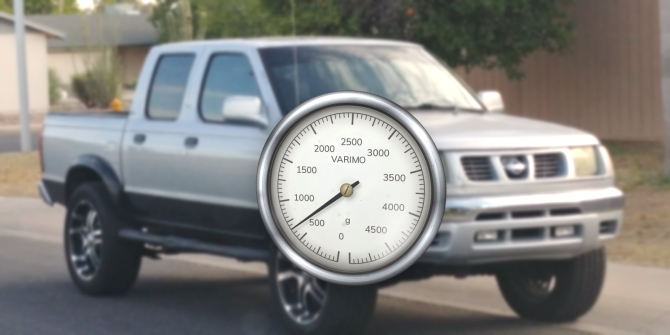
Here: 650 g
